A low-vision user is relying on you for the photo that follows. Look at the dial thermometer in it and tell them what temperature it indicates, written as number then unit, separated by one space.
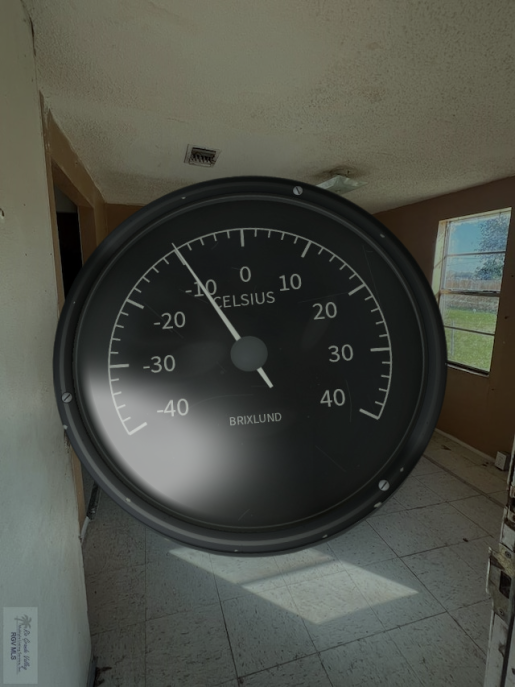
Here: -10 °C
